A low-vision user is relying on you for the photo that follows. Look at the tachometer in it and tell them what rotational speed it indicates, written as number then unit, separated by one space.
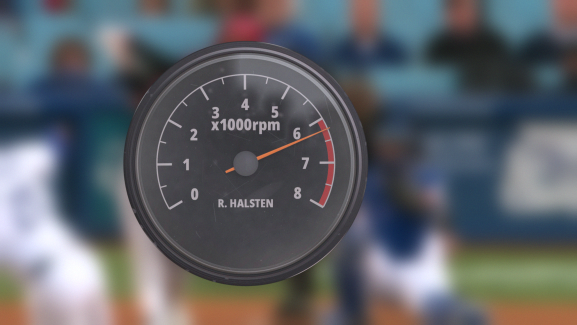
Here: 6250 rpm
